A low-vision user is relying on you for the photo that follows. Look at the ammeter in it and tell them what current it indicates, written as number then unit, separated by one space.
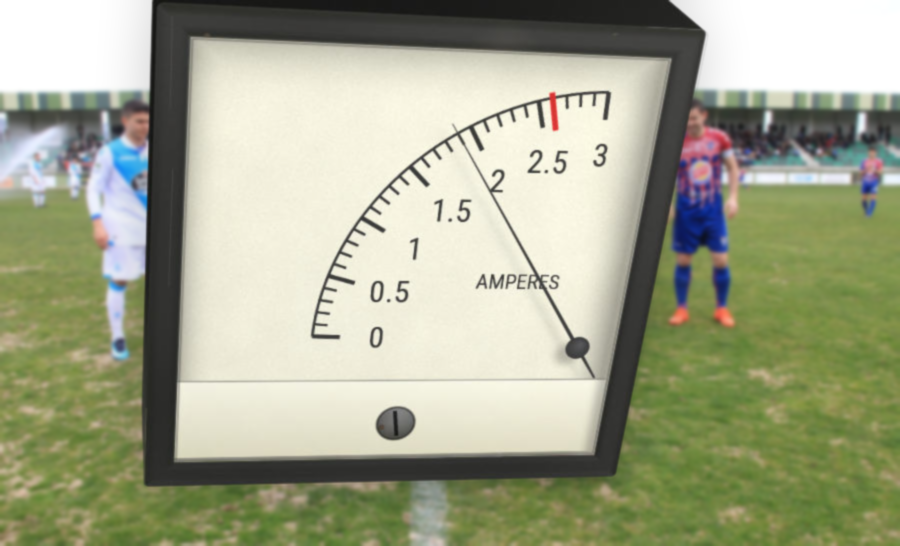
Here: 1.9 A
